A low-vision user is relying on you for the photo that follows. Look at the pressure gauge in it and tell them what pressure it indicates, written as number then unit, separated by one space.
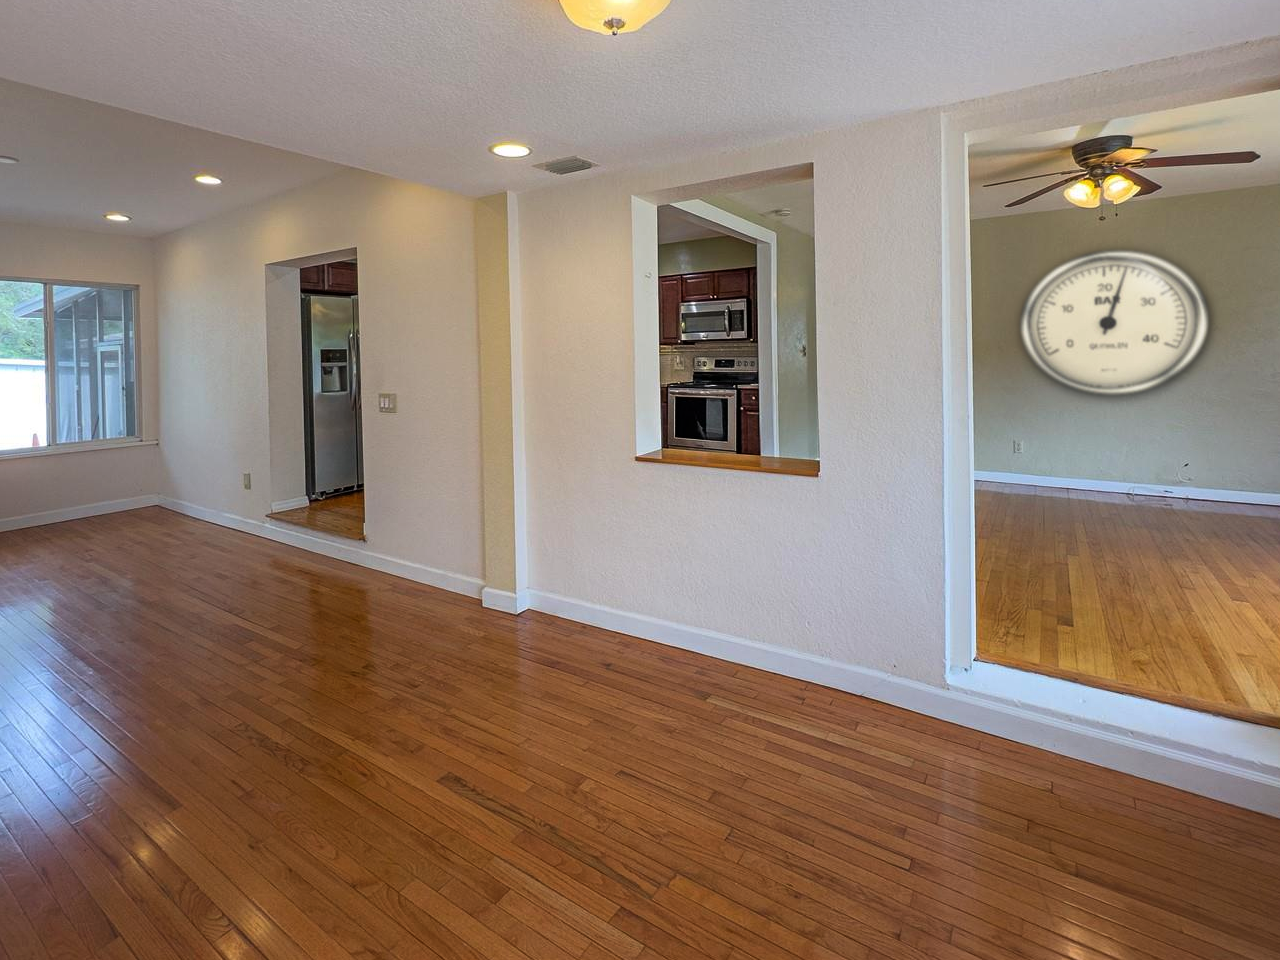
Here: 23 bar
